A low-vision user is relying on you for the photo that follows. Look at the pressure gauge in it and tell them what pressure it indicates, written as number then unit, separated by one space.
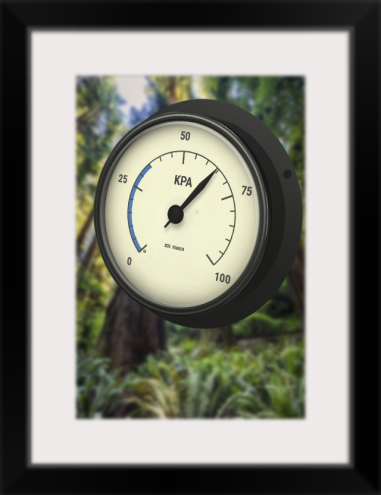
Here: 65 kPa
